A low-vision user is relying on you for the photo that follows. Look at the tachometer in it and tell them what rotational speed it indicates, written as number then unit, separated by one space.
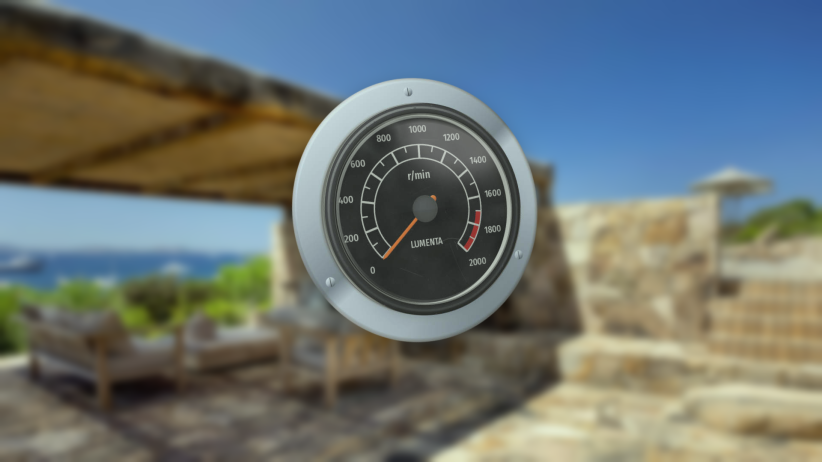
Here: 0 rpm
